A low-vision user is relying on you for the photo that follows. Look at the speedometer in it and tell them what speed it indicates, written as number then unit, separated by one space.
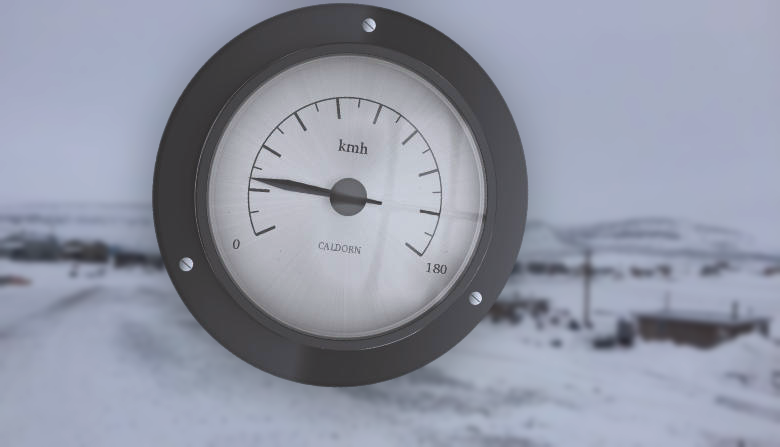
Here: 25 km/h
